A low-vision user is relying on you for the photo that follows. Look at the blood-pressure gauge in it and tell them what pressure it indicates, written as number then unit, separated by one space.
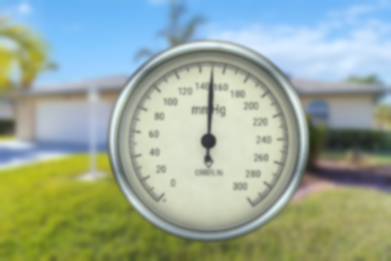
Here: 150 mmHg
